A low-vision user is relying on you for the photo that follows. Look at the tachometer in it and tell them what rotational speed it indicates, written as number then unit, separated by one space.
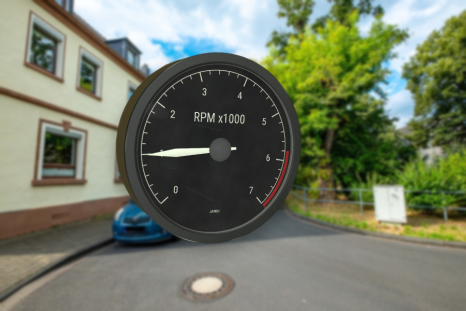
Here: 1000 rpm
